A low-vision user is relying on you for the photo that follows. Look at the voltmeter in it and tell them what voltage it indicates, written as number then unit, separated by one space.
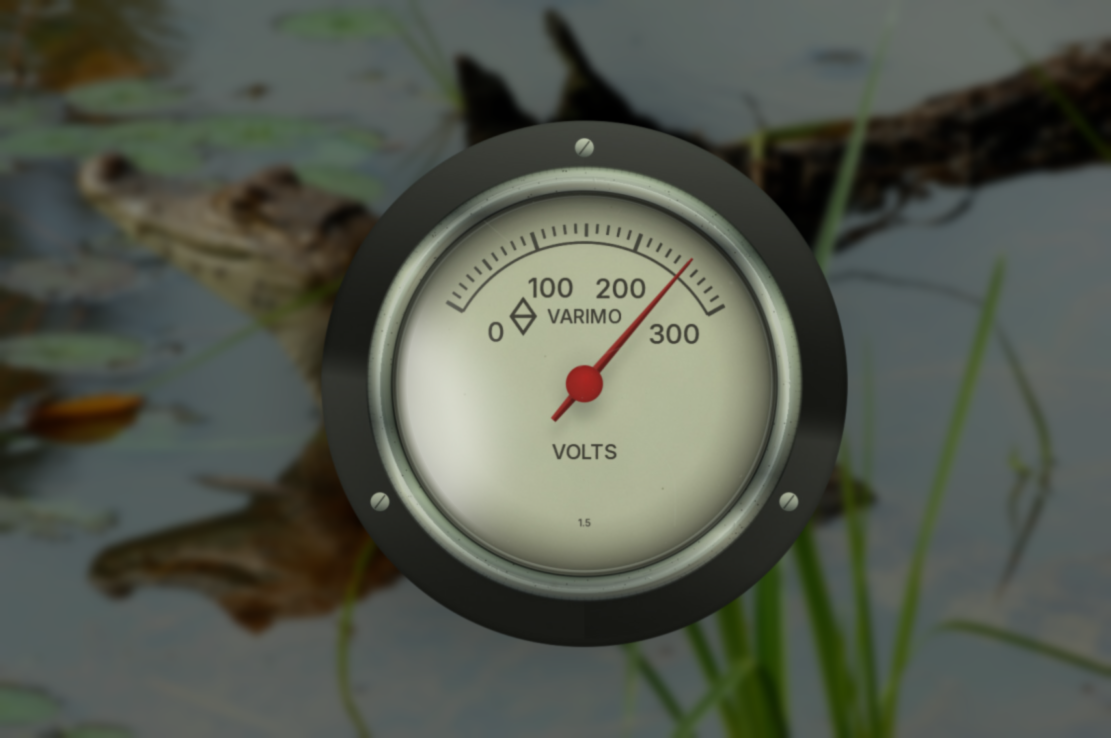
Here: 250 V
